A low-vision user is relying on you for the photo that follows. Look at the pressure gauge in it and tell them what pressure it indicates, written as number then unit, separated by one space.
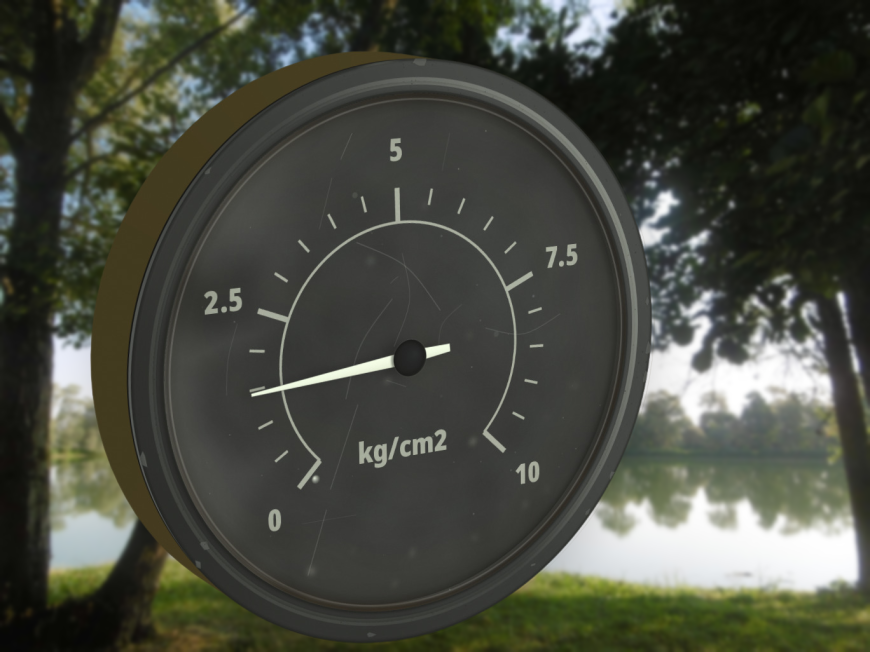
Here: 1.5 kg/cm²
